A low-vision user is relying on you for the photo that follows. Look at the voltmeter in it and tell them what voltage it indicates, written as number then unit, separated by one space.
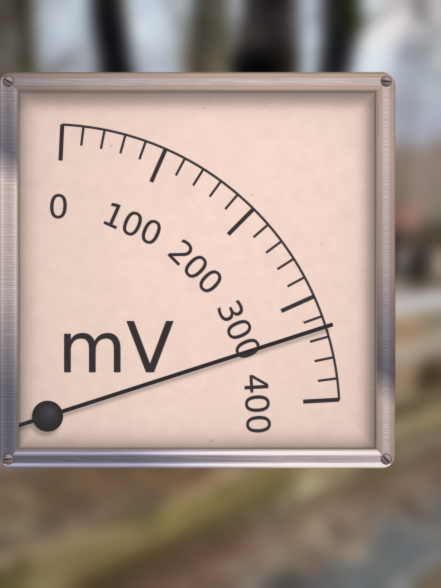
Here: 330 mV
